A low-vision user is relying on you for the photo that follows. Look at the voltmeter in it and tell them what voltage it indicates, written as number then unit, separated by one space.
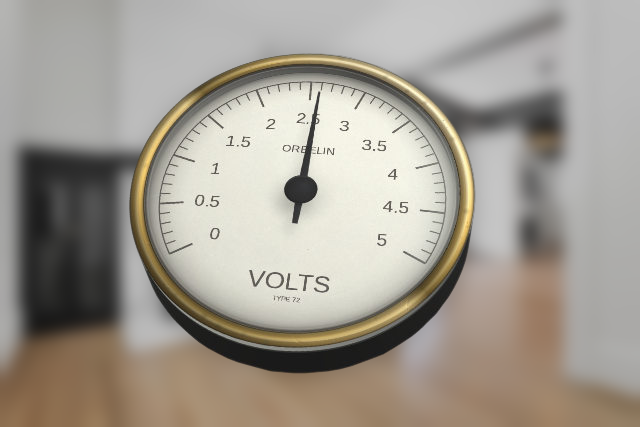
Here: 2.6 V
